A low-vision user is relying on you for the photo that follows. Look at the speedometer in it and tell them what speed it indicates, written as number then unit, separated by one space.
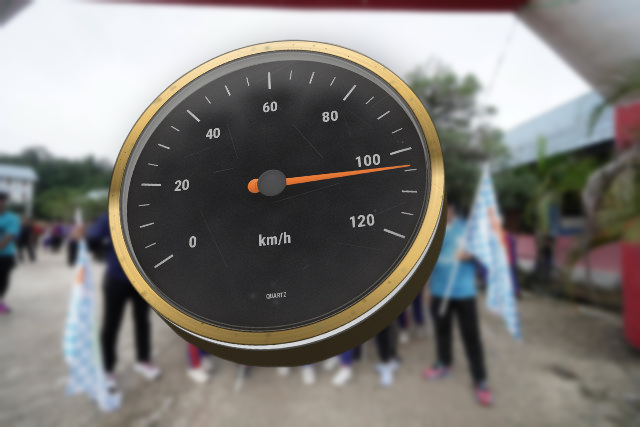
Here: 105 km/h
